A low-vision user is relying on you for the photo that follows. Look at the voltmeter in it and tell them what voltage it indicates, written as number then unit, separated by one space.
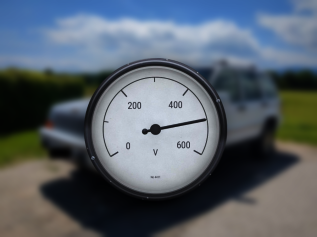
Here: 500 V
